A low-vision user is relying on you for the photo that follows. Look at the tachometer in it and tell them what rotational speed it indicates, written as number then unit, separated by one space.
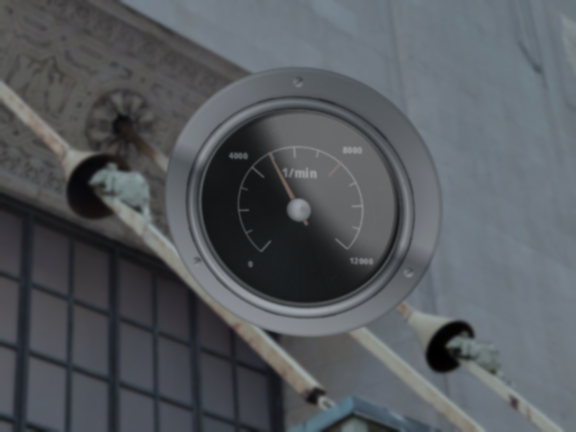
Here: 5000 rpm
